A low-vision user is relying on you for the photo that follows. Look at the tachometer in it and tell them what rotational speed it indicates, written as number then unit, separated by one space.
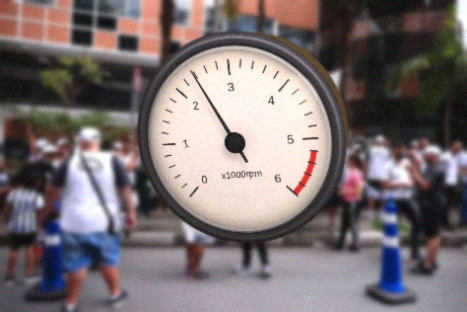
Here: 2400 rpm
